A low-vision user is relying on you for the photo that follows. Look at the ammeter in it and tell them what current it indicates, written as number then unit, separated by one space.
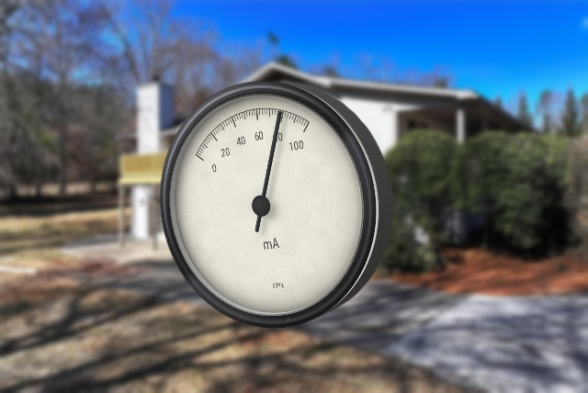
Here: 80 mA
